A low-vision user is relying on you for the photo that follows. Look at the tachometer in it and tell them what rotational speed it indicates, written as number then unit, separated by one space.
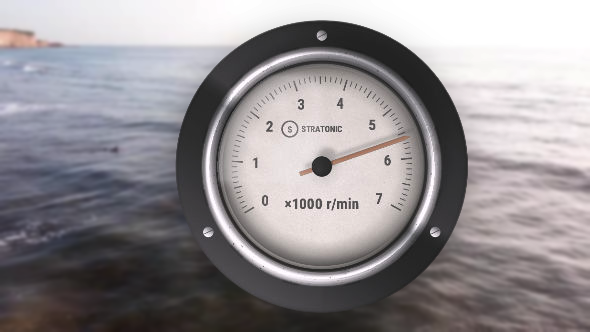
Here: 5600 rpm
